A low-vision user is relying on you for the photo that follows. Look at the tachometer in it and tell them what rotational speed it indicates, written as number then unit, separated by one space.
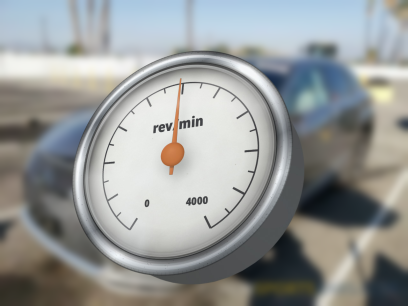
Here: 2000 rpm
